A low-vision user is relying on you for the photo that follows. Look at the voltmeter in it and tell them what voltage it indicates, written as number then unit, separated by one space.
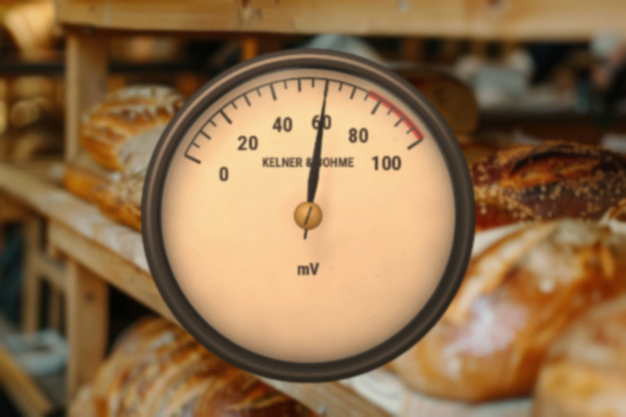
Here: 60 mV
